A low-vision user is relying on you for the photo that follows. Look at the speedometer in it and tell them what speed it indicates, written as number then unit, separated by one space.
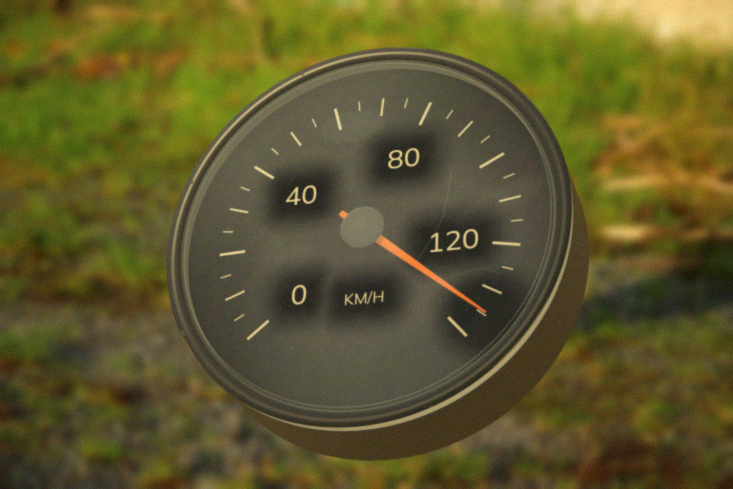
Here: 135 km/h
